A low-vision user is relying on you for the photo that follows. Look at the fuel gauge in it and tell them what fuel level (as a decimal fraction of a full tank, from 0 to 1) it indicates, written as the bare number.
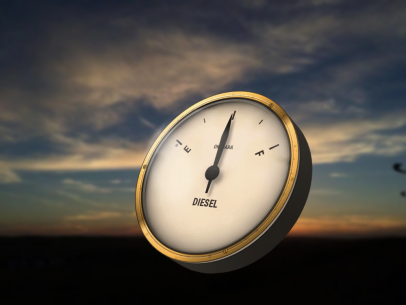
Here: 0.5
